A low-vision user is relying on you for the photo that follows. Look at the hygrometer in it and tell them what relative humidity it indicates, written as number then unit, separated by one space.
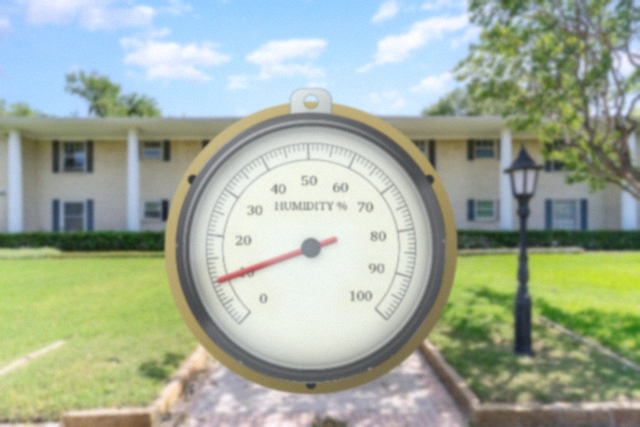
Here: 10 %
